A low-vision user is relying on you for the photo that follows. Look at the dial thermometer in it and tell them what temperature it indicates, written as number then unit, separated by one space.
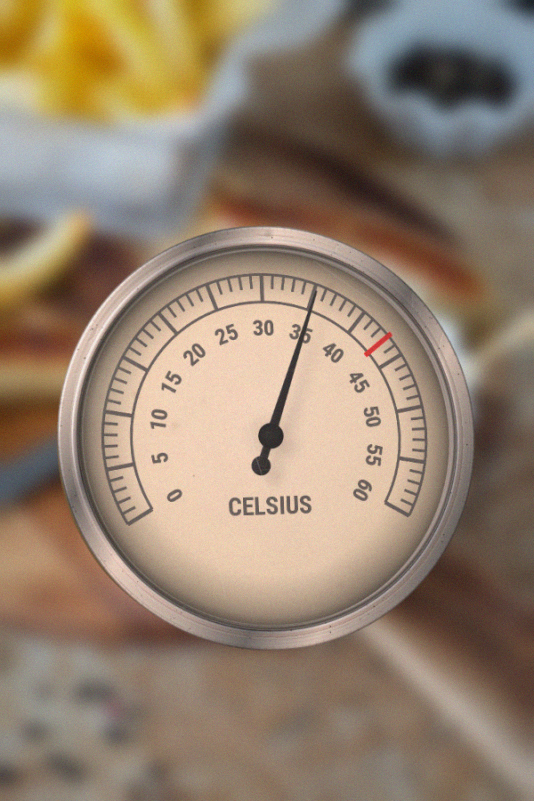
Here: 35 °C
